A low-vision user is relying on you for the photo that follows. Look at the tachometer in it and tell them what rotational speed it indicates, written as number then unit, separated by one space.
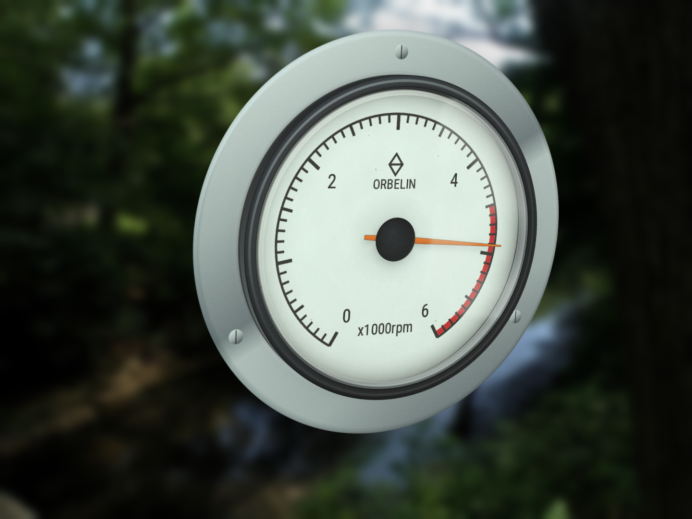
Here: 4900 rpm
